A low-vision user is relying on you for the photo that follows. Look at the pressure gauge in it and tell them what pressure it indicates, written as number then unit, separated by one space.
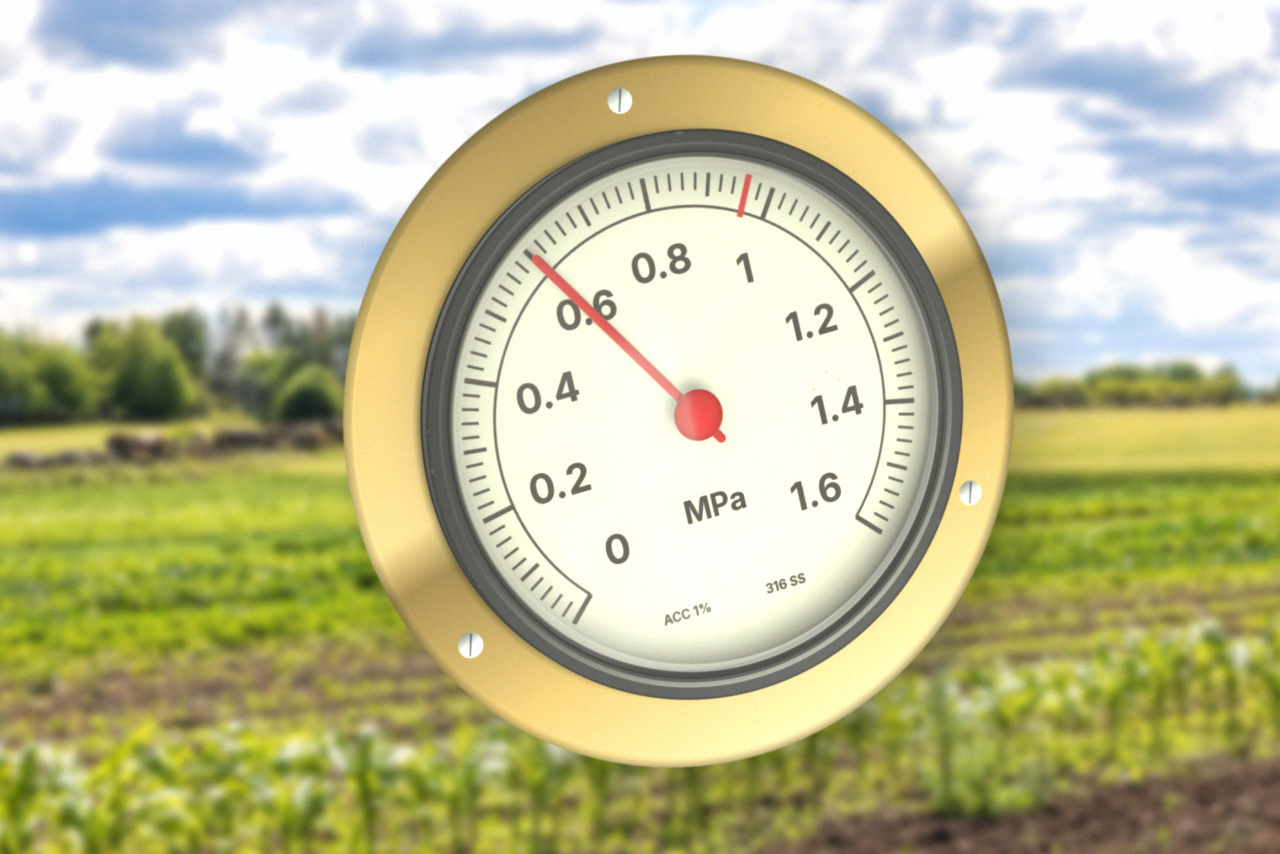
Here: 0.6 MPa
